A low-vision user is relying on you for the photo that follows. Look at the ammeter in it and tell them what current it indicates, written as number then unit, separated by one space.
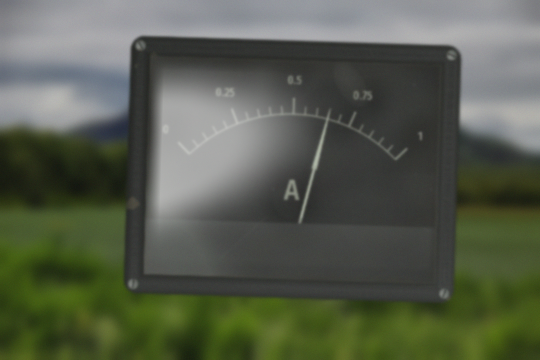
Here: 0.65 A
